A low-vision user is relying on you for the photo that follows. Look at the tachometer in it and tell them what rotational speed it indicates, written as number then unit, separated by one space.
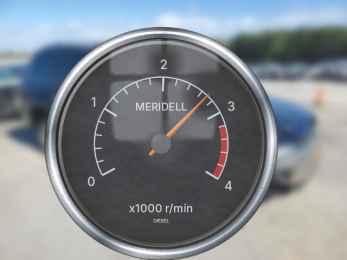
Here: 2700 rpm
